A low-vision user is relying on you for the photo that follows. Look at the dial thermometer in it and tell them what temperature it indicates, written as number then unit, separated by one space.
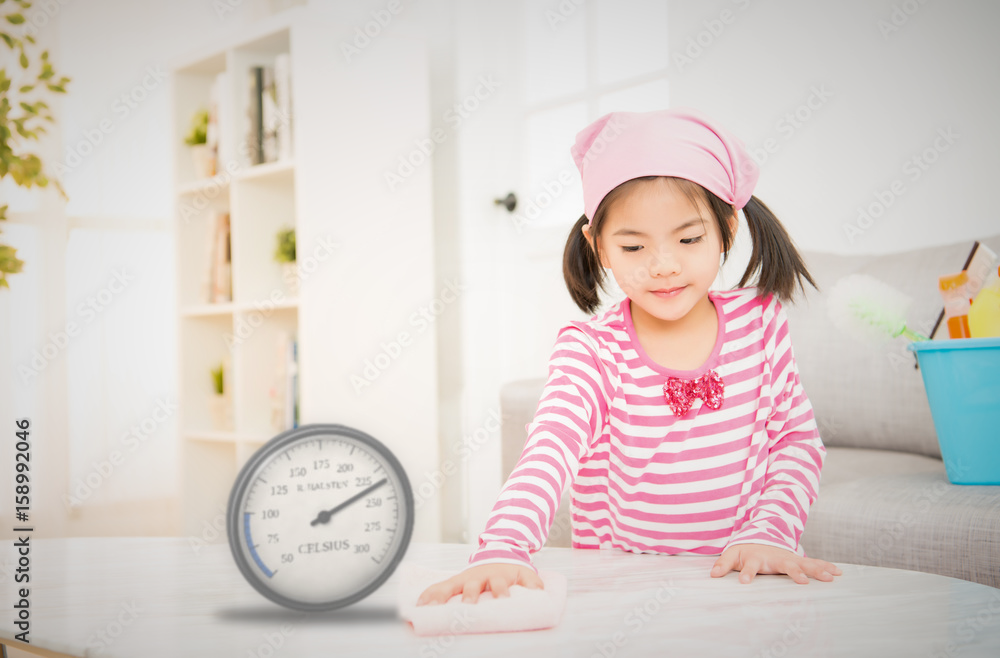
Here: 235 °C
